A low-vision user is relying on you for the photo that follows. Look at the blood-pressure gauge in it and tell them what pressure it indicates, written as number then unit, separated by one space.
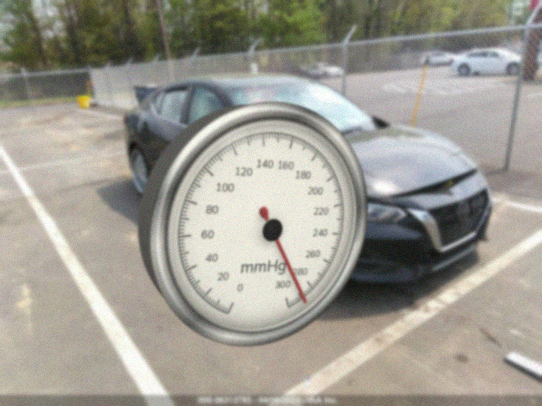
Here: 290 mmHg
